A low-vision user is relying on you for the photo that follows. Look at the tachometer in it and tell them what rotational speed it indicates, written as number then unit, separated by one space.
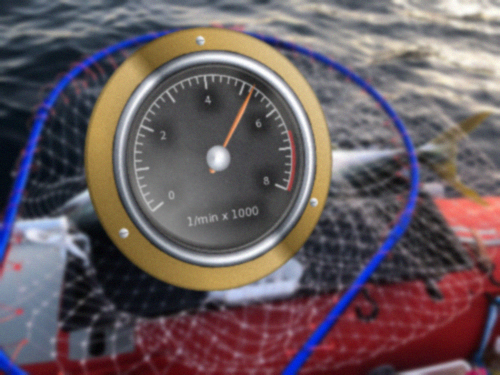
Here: 5200 rpm
